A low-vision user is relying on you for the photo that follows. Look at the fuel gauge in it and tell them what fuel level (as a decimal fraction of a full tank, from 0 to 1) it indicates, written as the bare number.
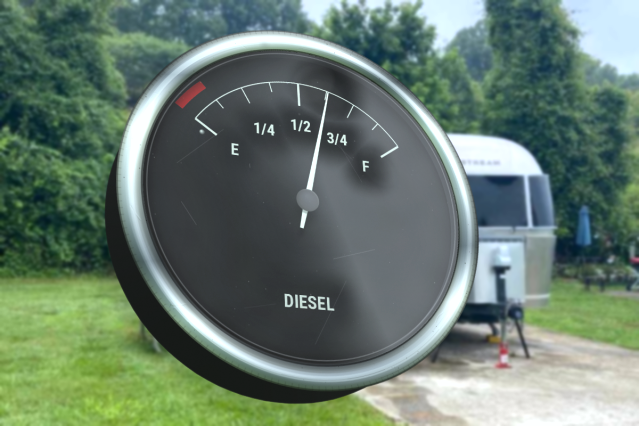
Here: 0.625
